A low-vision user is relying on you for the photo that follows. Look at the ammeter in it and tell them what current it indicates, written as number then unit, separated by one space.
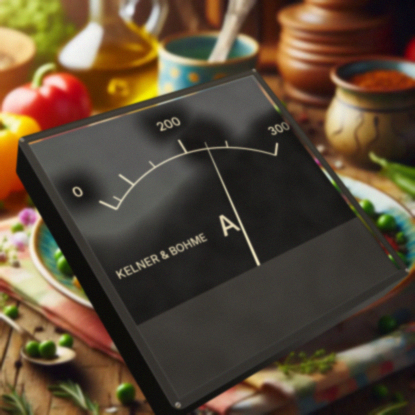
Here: 225 A
